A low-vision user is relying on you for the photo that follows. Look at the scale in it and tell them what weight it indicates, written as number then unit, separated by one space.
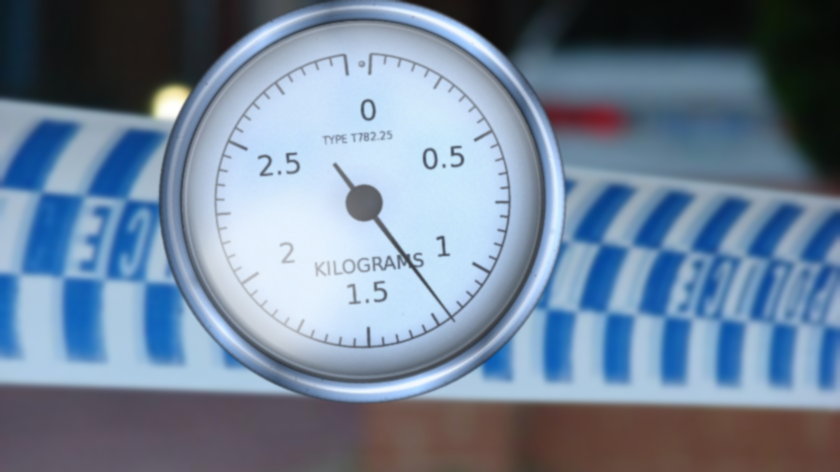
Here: 1.2 kg
